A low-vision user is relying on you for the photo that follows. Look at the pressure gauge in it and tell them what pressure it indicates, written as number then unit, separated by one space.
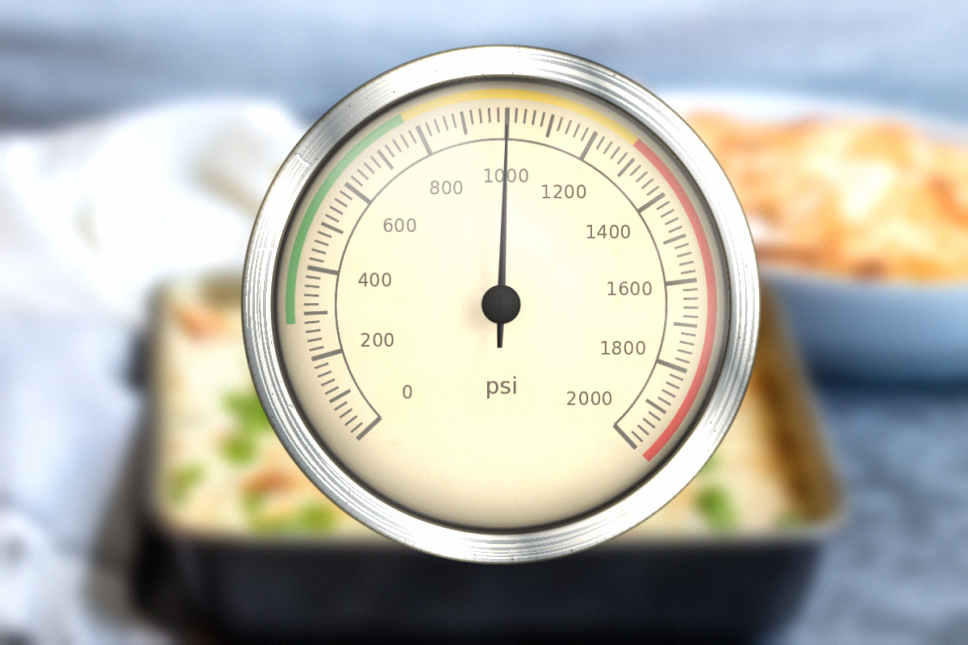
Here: 1000 psi
